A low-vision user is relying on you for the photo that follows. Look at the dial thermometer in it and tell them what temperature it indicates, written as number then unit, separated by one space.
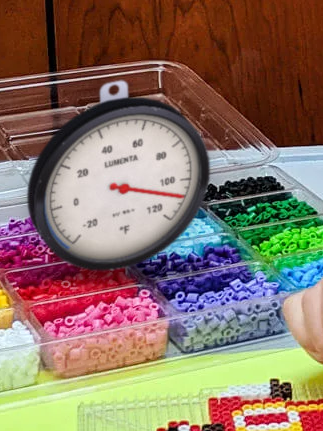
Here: 108 °F
